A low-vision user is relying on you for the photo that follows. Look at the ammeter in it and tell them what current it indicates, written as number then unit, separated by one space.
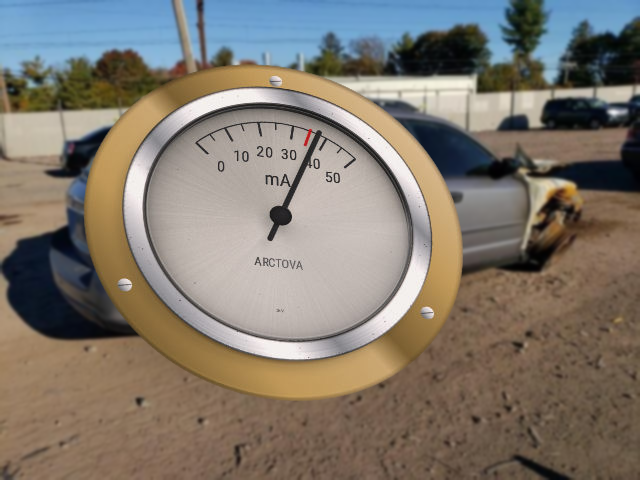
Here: 37.5 mA
